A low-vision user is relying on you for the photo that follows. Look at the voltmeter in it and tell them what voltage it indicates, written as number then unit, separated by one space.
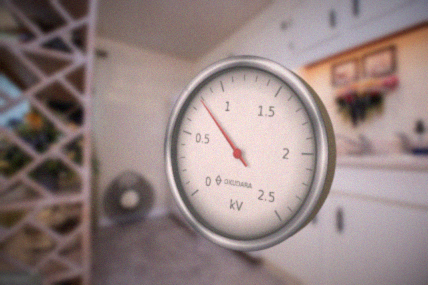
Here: 0.8 kV
